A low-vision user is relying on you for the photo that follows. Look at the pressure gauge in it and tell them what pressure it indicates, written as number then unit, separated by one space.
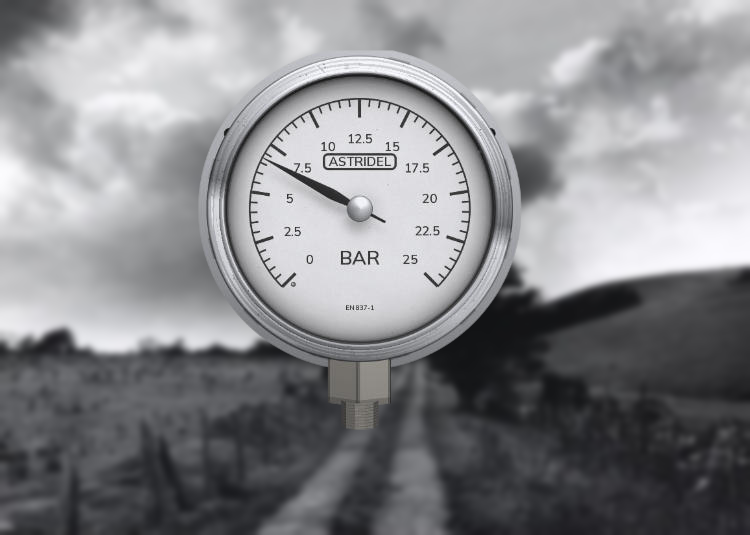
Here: 6.75 bar
